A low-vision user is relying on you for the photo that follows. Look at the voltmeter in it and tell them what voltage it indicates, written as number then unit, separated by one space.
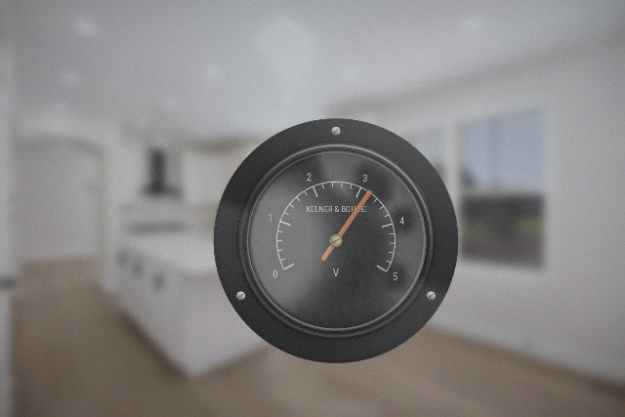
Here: 3.2 V
